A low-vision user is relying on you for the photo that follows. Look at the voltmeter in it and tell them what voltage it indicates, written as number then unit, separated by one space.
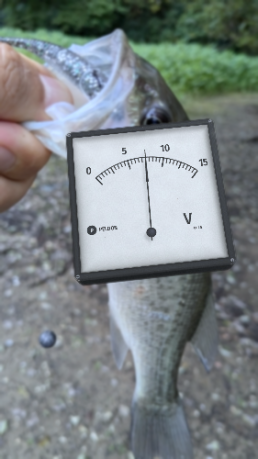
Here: 7.5 V
